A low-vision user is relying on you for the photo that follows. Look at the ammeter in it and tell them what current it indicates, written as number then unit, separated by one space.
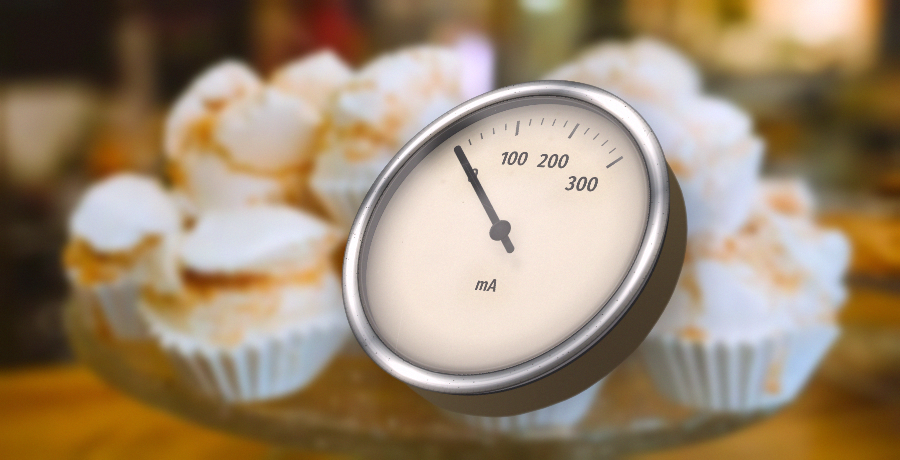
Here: 0 mA
